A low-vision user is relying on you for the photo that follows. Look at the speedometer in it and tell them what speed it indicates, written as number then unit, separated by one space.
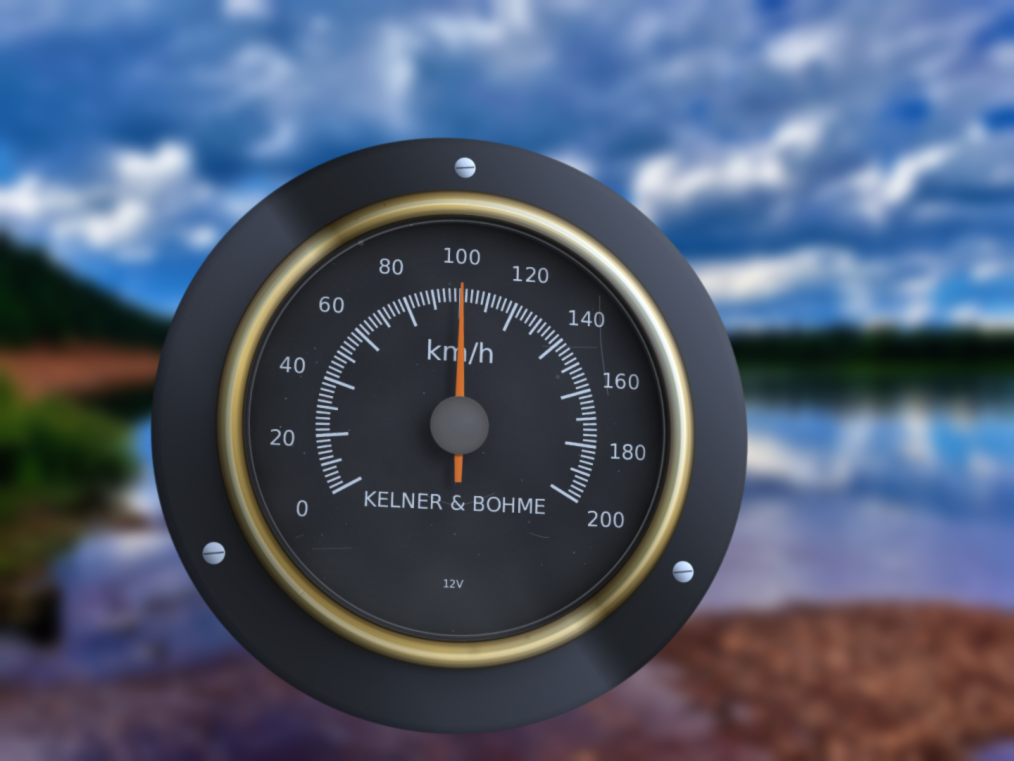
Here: 100 km/h
